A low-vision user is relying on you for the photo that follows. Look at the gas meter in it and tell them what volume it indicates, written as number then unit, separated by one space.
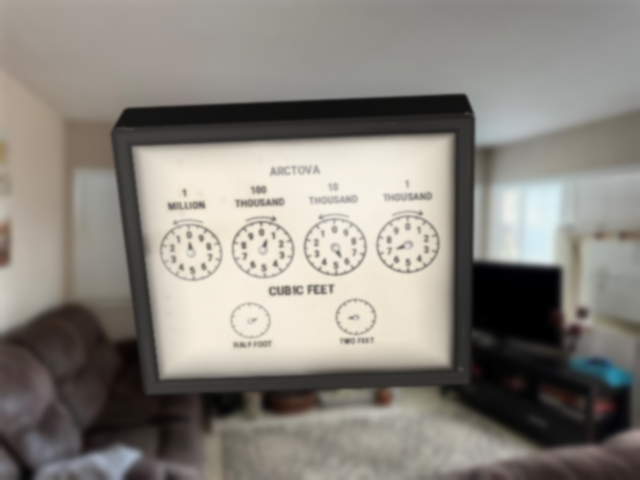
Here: 5700 ft³
